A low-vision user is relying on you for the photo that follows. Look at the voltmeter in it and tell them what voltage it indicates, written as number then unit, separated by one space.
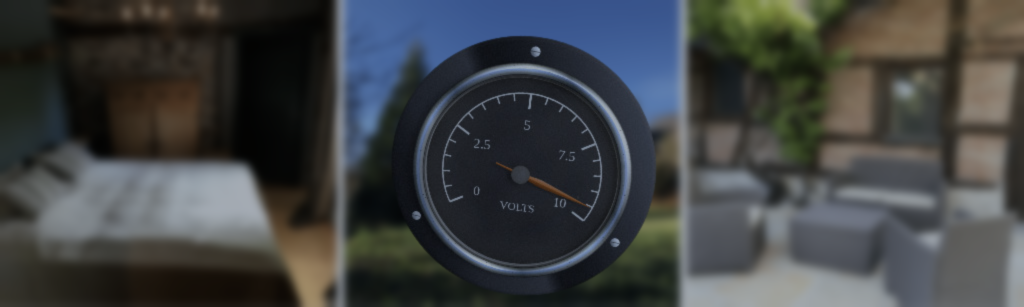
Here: 9.5 V
